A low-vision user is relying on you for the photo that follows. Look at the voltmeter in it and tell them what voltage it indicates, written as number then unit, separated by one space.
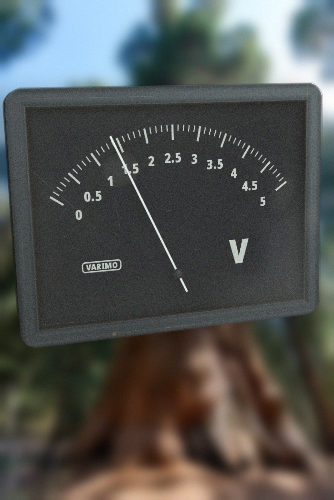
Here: 1.4 V
